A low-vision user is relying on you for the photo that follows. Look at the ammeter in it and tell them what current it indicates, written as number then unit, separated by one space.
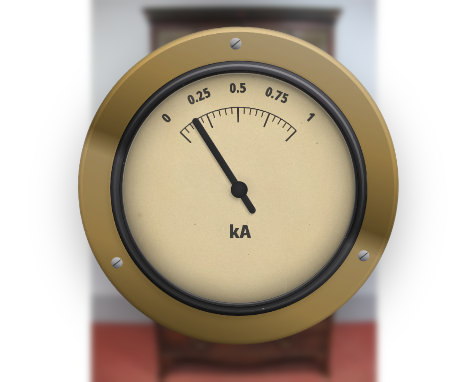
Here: 0.15 kA
